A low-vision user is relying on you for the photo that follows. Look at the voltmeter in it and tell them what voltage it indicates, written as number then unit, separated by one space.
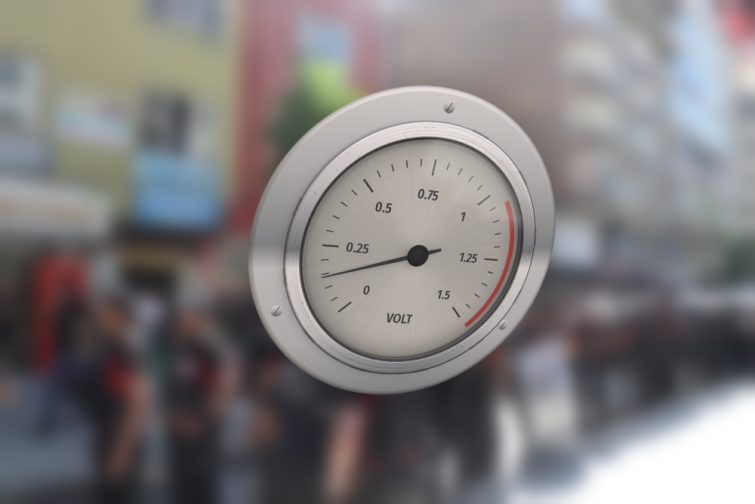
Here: 0.15 V
